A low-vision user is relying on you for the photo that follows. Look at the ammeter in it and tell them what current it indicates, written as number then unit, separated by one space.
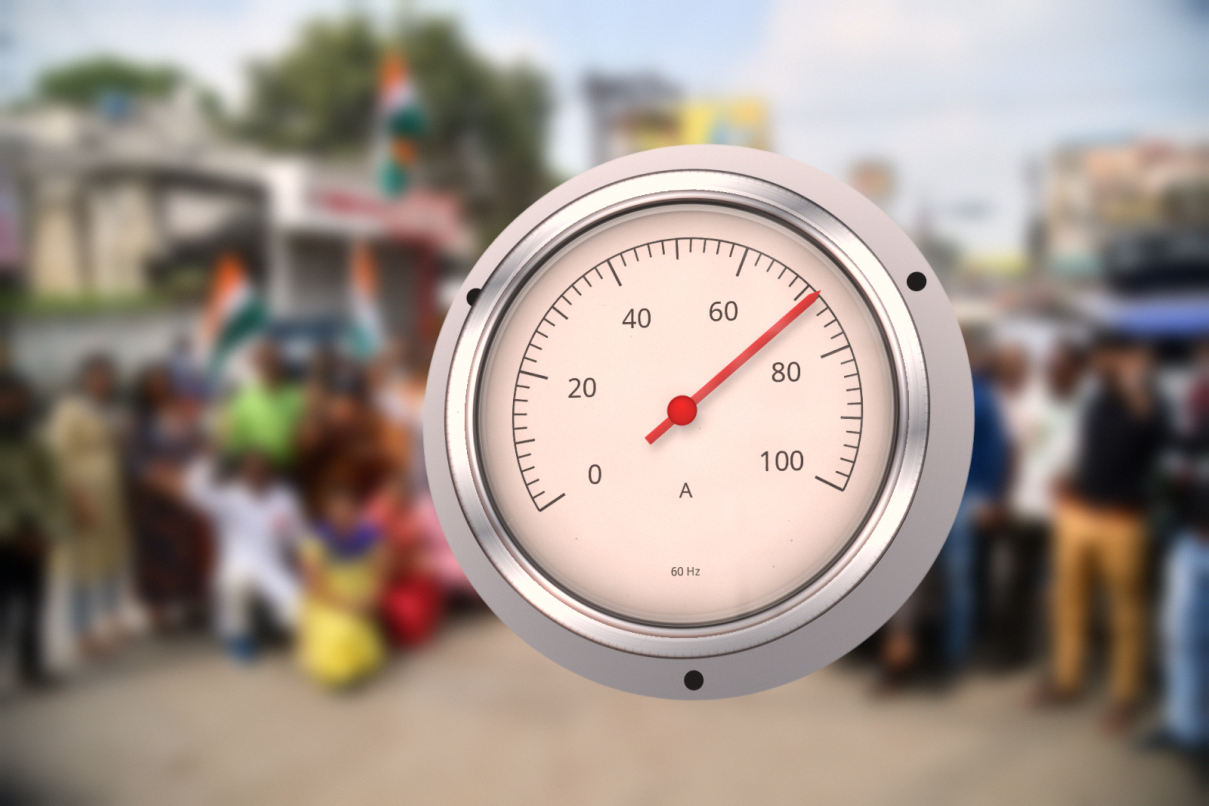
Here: 72 A
